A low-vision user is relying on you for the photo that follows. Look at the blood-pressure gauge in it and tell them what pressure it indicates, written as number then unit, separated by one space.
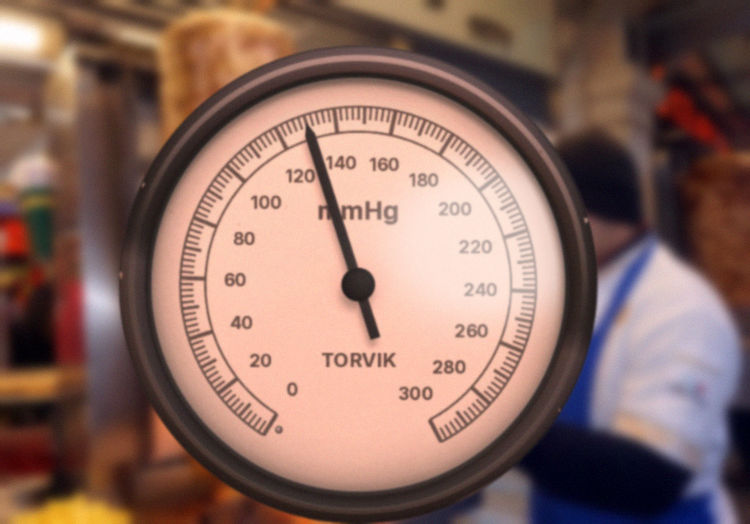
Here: 130 mmHg
